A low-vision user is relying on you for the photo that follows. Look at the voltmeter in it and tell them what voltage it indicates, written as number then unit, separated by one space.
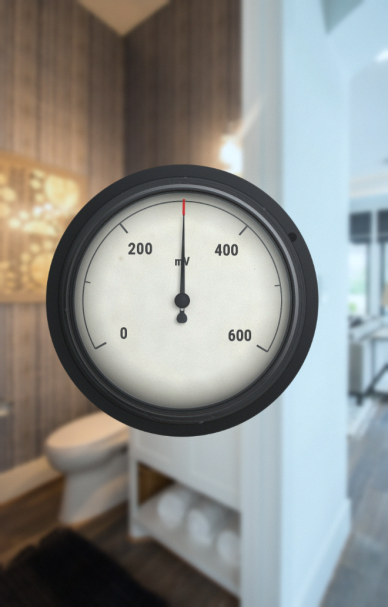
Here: 300 mV
